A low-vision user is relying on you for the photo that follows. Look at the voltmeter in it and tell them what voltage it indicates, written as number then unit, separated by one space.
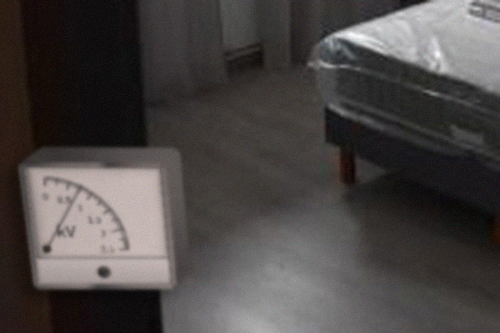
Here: 0.75 kV
